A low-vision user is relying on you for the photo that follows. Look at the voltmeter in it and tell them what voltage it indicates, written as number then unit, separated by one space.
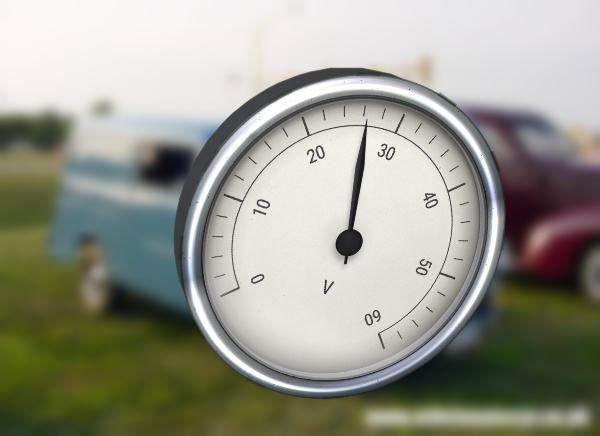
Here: 26 V
